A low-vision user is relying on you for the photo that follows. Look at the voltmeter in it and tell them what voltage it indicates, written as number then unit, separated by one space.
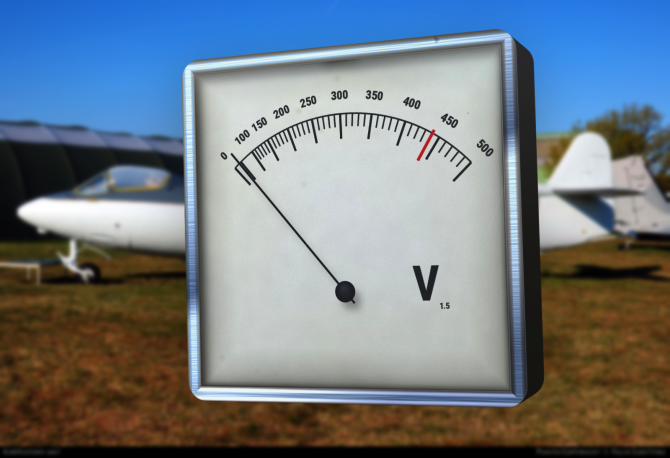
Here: 50 V
